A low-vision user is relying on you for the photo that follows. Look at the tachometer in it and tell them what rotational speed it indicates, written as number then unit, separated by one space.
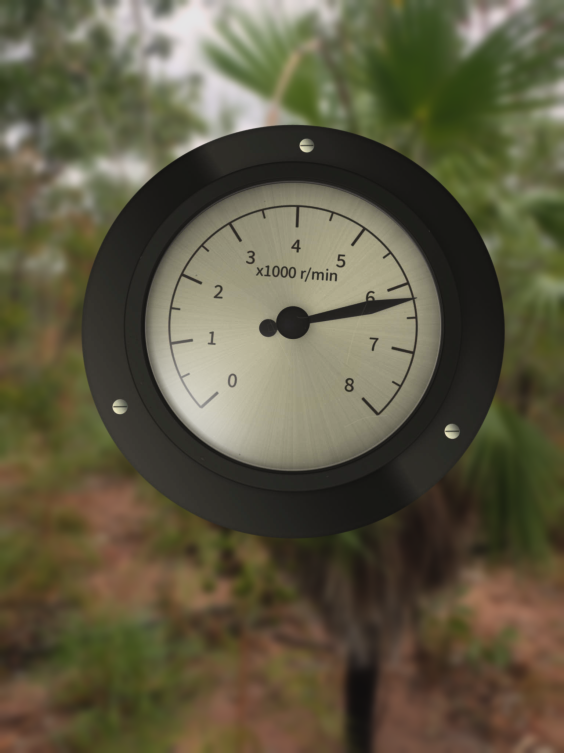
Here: 6250 rpm
